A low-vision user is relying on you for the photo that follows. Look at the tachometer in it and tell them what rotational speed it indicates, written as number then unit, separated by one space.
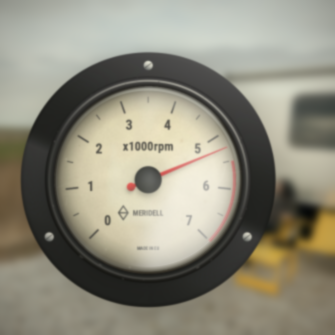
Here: 5250 rpm
